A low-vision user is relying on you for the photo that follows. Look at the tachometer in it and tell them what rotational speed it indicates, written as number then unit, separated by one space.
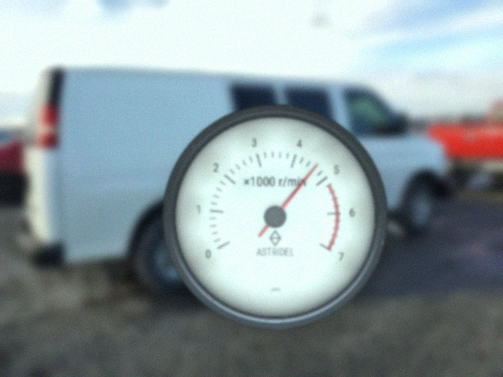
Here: 4600 rpm
